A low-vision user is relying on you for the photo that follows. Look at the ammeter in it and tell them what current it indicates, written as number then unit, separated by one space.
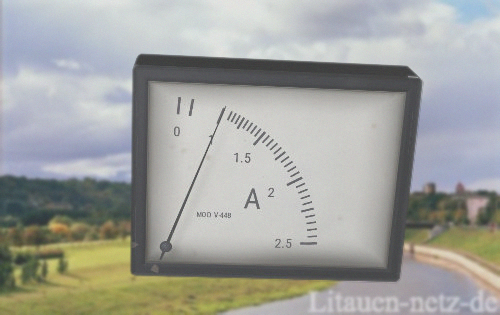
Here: 1 A
